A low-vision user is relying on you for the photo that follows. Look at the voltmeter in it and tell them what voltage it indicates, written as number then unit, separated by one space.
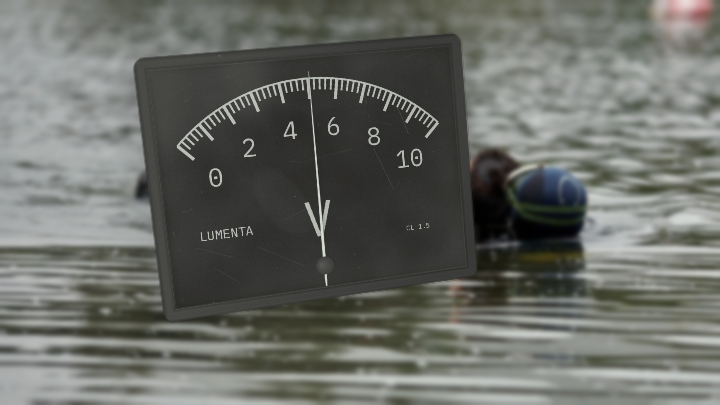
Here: 5 V
